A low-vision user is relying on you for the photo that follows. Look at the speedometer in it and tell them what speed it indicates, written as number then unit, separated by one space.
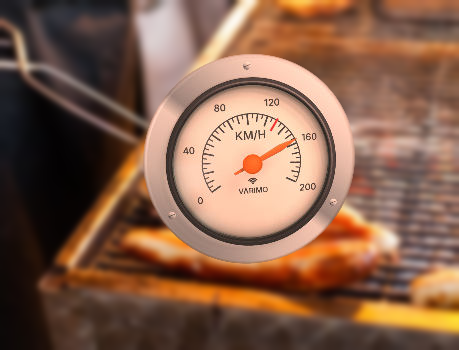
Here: 155 km/h
